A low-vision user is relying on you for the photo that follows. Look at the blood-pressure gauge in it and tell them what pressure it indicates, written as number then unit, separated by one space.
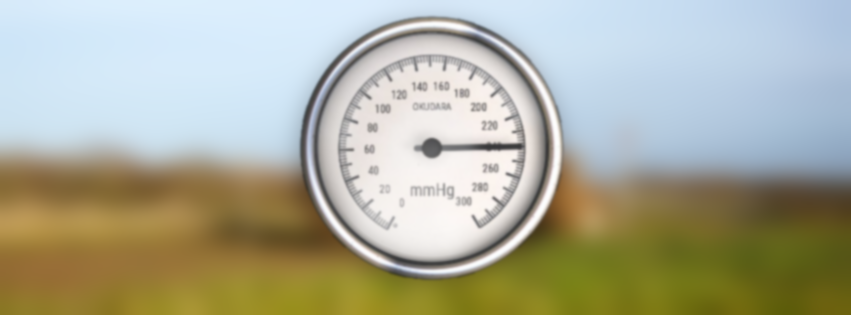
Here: 240 mmHg
